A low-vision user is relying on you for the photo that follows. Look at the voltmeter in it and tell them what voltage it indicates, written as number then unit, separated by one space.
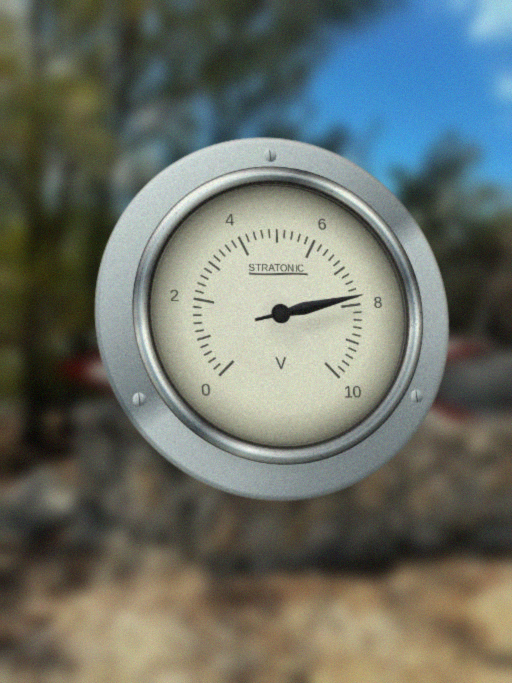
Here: 7.8 V
